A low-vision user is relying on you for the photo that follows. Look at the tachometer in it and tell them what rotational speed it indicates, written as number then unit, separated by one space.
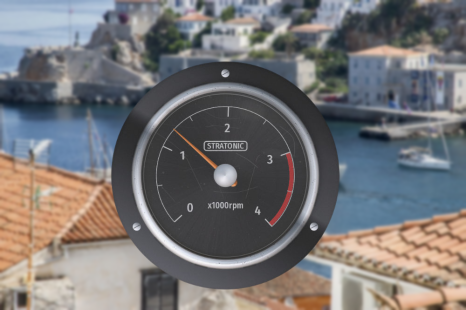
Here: 1250 rpm
